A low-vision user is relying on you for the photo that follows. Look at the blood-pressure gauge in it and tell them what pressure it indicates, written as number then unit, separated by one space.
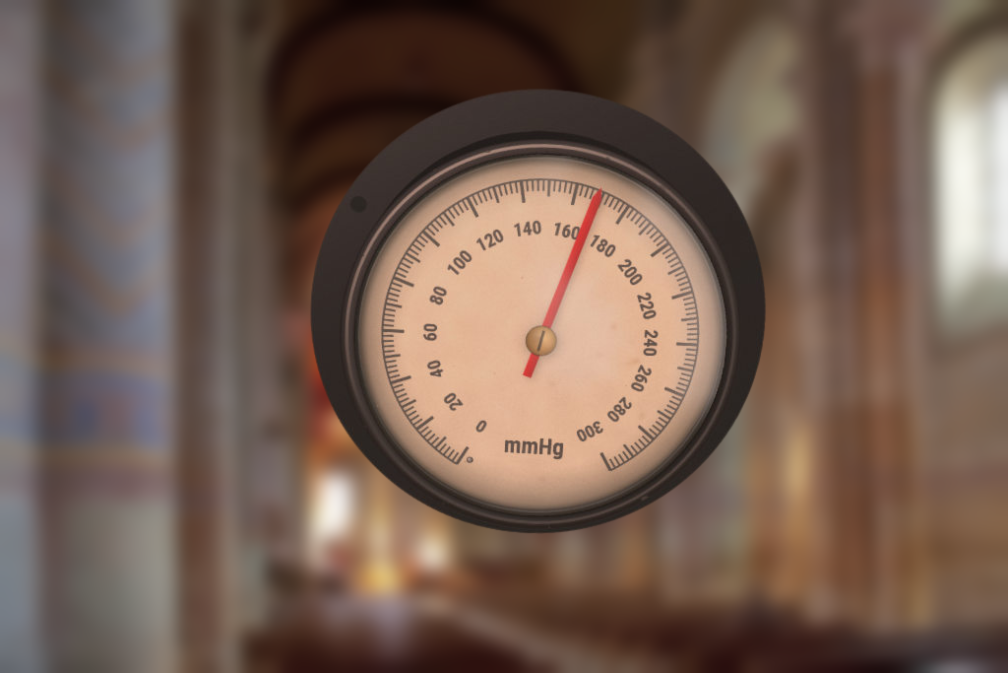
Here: 168 mmHg
